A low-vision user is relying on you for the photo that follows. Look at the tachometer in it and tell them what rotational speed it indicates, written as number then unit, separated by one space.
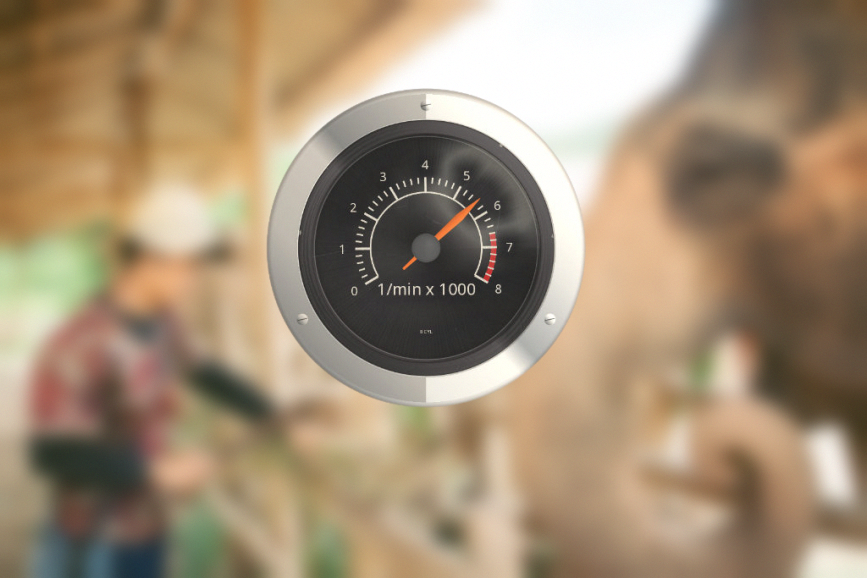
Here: 5600 rpm
